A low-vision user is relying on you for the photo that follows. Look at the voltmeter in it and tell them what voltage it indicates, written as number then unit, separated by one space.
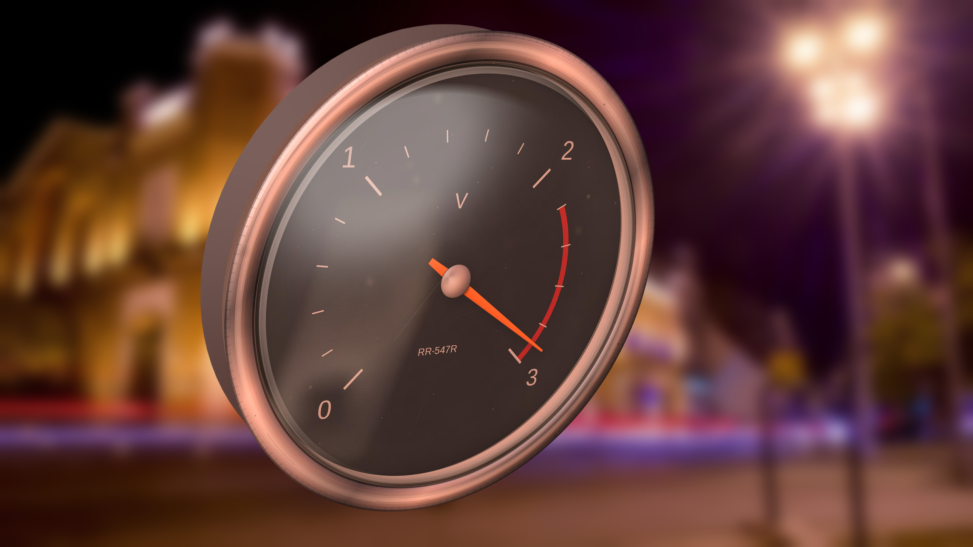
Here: 2.9 V
